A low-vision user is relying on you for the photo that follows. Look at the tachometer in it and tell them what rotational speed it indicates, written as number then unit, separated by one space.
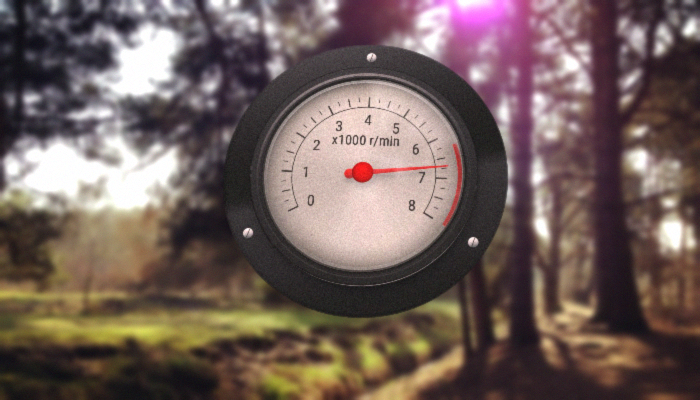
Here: 6750 rpm
